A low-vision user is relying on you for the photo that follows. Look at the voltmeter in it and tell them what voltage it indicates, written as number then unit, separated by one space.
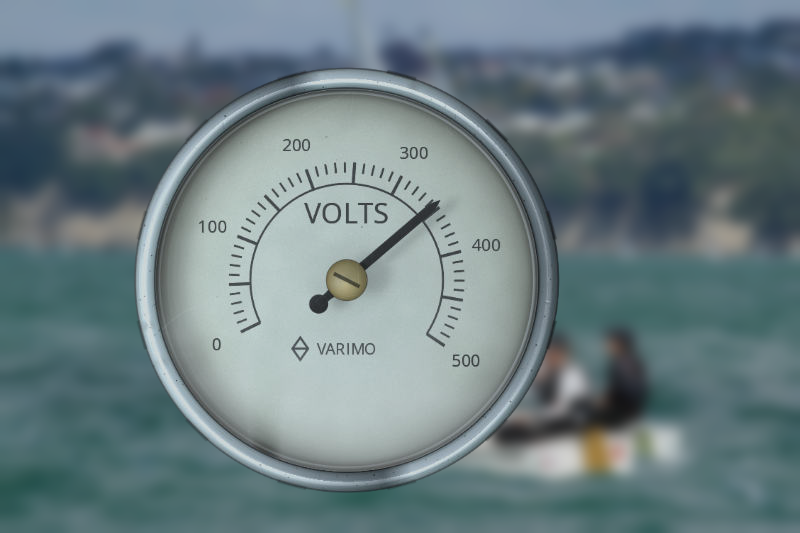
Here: 345 V
